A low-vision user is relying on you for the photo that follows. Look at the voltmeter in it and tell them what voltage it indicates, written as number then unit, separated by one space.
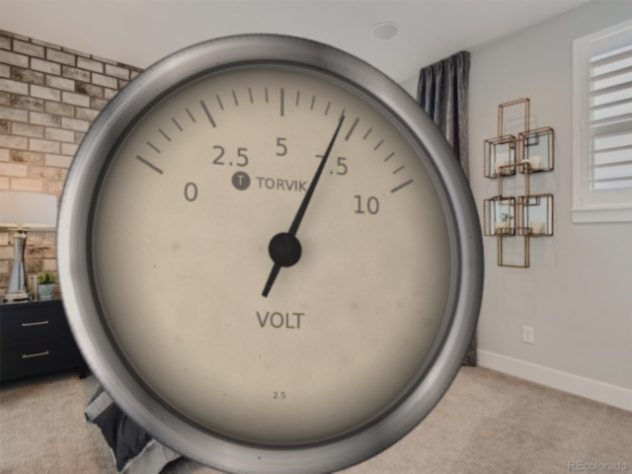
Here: 7 V
